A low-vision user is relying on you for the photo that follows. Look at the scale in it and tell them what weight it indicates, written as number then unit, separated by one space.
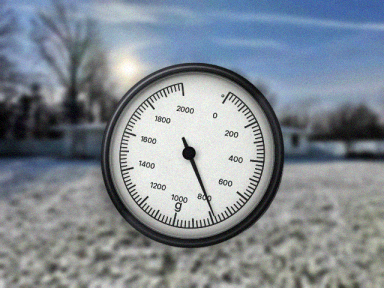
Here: 780 g
